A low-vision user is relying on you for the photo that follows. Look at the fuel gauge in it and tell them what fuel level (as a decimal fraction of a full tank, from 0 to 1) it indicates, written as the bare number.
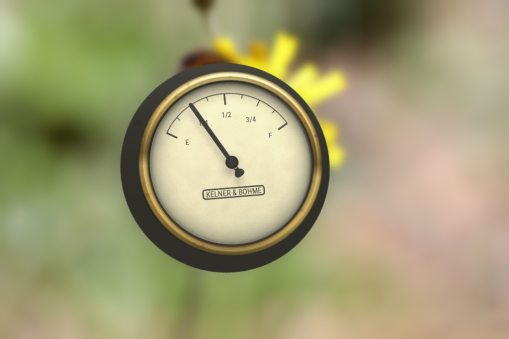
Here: 0.25
